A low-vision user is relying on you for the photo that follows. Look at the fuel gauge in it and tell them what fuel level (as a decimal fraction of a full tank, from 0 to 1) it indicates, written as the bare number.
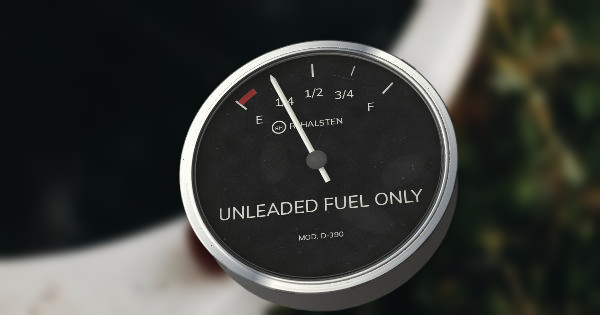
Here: 0.25
